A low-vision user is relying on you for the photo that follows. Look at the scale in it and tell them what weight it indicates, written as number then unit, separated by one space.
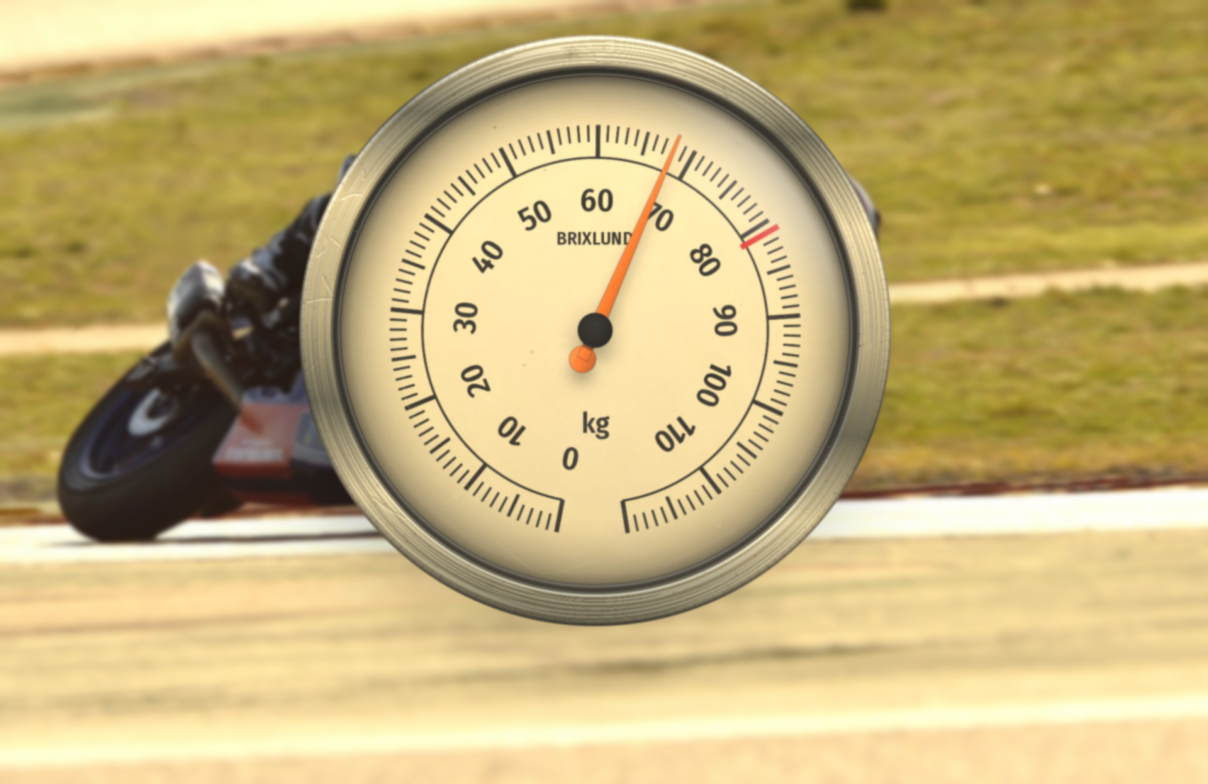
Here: 68 kg
